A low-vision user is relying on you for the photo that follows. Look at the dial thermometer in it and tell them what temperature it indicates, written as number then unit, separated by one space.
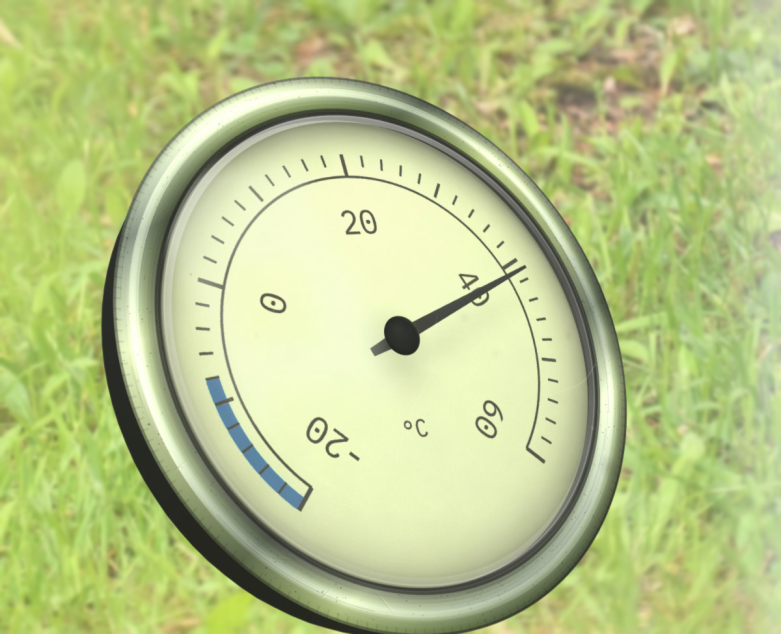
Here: 41 °C
